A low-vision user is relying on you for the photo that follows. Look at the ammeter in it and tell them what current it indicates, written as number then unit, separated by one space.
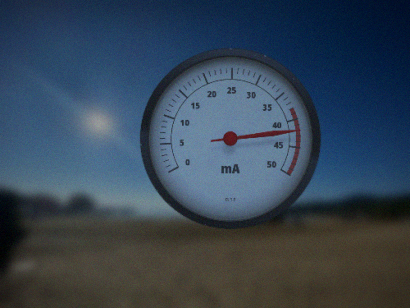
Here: 42 mA
